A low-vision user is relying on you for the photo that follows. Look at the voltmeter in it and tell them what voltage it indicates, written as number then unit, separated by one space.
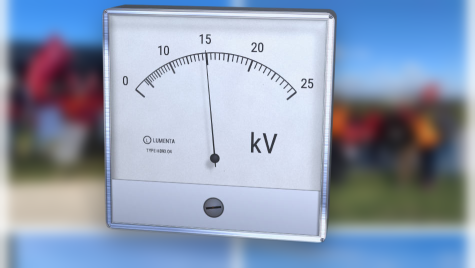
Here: 15 kV
